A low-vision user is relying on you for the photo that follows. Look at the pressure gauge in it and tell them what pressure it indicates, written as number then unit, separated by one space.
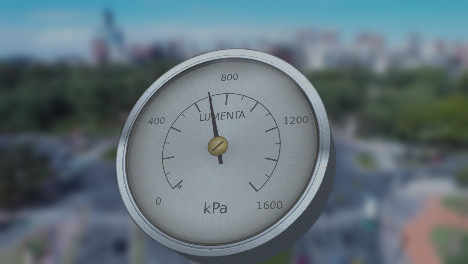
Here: 700 kPa
